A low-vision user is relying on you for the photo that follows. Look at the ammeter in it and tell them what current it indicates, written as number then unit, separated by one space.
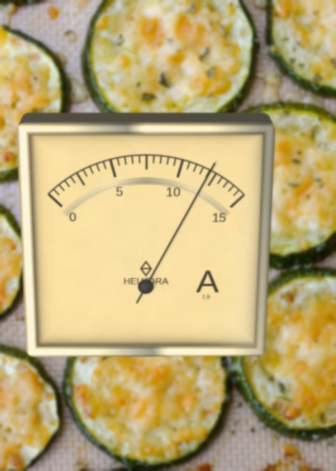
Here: 12 A
